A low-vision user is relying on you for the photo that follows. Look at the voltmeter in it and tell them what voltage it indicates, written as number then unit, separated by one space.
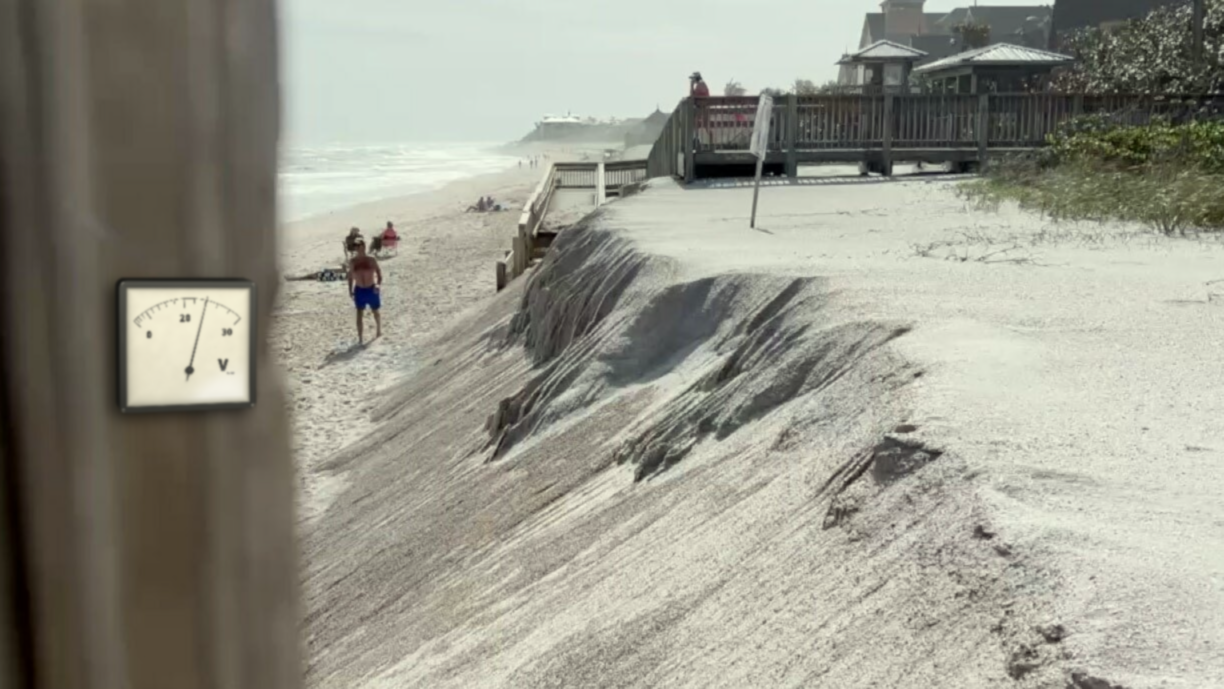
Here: 24 V
